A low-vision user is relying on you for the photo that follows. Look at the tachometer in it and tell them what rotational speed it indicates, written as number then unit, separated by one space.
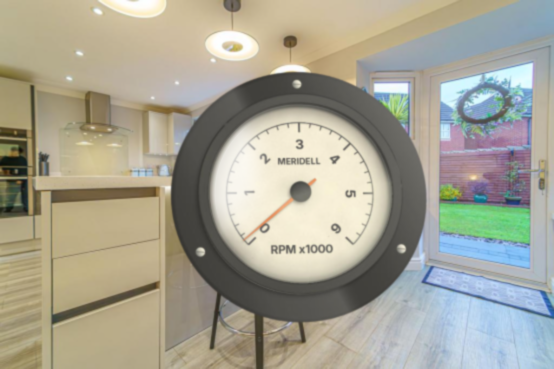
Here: 100 rpm
